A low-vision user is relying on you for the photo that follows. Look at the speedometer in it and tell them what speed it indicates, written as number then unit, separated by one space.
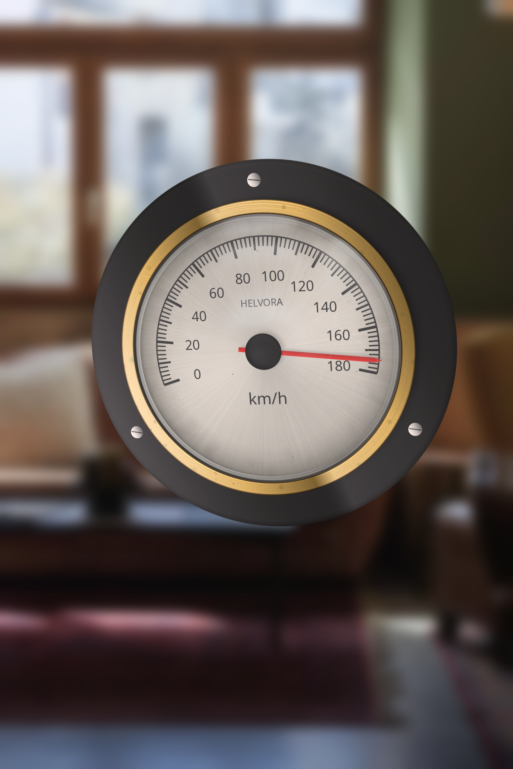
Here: 174 km/h
